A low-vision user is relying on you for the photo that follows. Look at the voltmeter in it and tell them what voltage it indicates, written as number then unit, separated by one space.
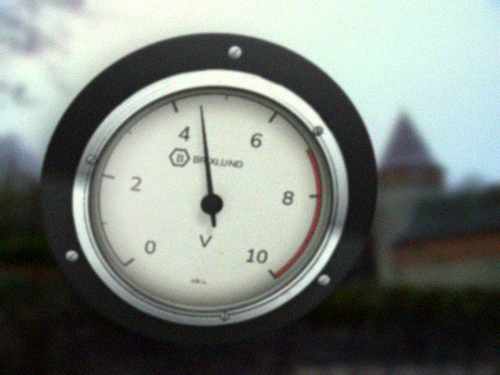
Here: 4.5 V
